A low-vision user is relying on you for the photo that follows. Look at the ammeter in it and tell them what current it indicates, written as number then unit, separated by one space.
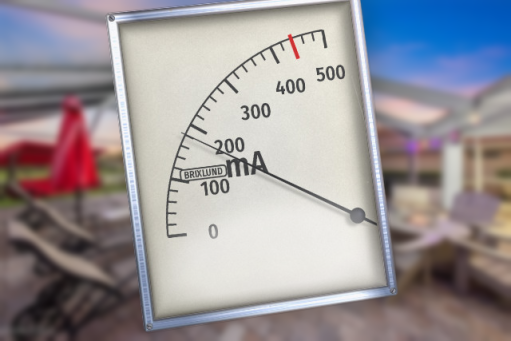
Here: 180 mA
